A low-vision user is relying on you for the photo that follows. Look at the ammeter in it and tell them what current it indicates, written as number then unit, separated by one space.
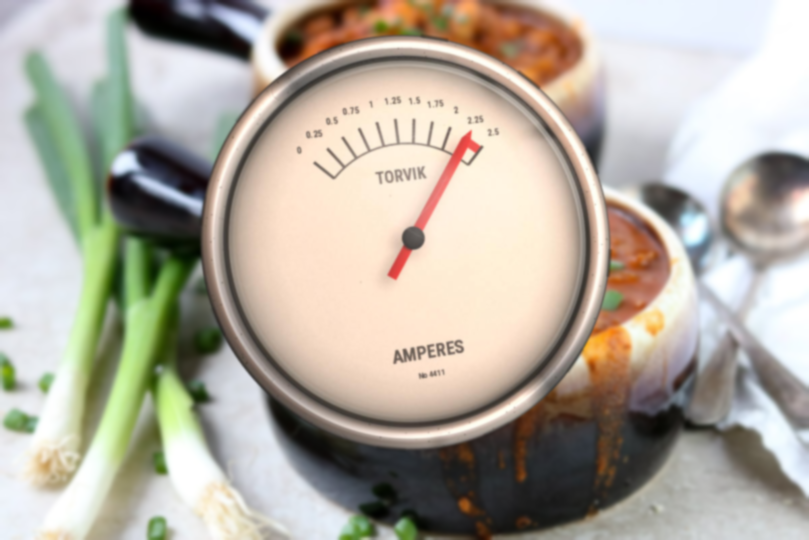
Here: 2.25 A
